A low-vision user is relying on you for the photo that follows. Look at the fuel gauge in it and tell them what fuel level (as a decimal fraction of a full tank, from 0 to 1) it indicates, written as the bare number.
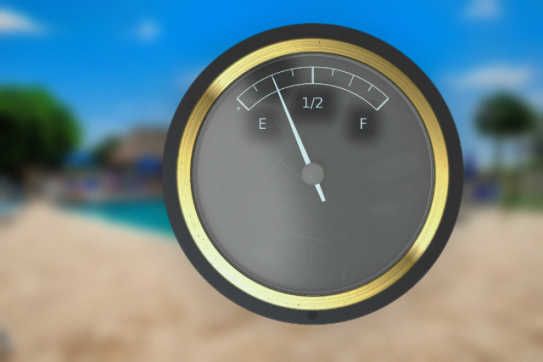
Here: 0.25
